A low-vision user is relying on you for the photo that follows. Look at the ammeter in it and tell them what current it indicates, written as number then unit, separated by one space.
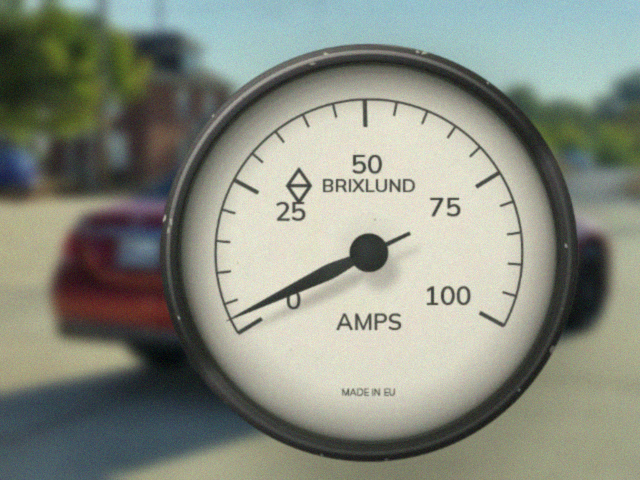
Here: 2.5 A
